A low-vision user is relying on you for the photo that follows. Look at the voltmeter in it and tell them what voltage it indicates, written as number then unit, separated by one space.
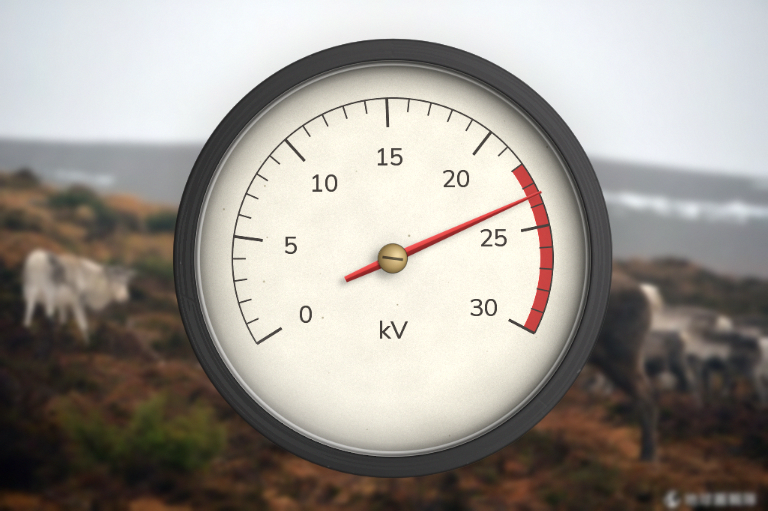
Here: 23.5 kV
